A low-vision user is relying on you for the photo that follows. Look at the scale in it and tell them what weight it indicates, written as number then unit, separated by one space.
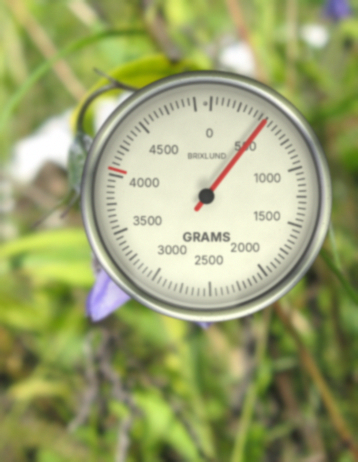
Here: 500 g
